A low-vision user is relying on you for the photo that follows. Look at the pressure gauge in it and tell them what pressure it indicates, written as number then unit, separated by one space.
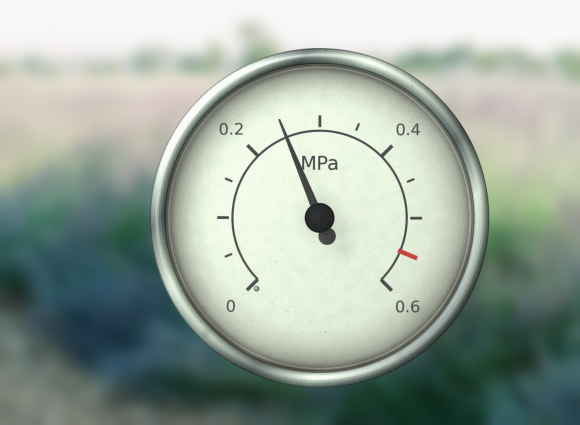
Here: 0.25 MPa
